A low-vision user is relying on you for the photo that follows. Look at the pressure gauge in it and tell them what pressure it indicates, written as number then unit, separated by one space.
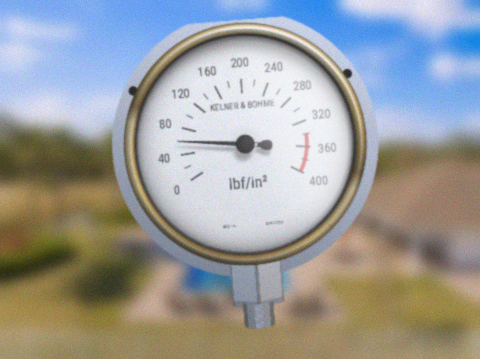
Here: 60 psi
